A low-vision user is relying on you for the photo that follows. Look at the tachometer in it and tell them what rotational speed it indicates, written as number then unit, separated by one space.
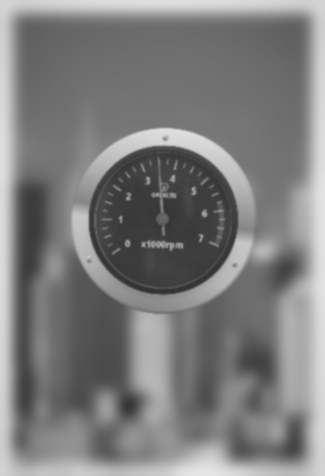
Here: 3500 rpm
